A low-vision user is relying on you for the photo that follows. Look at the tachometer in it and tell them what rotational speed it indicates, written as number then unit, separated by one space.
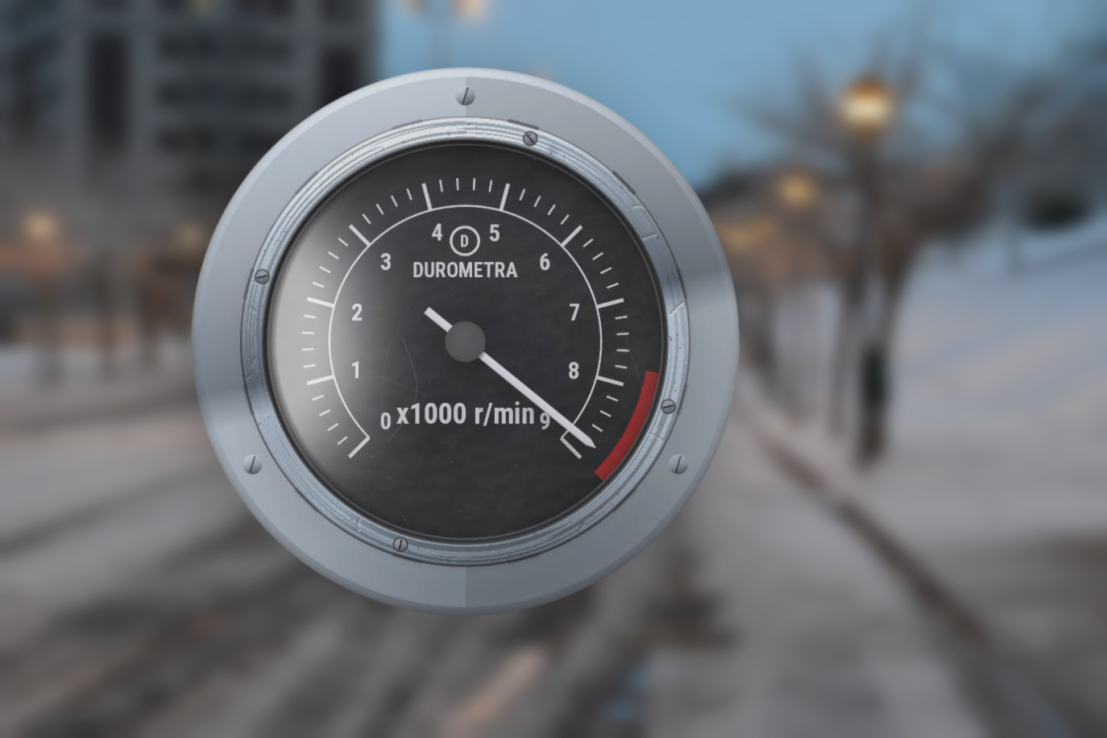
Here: 8800 rpm
